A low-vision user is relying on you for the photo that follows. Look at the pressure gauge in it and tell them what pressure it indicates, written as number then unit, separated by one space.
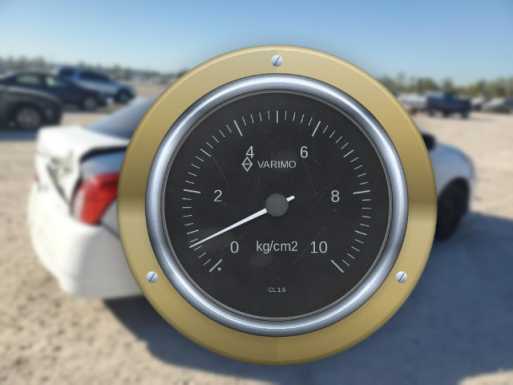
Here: 0.7 kg/cm²
